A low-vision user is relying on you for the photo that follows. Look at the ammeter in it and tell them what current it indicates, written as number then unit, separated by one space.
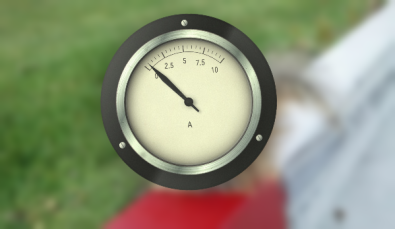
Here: 0.5 A
